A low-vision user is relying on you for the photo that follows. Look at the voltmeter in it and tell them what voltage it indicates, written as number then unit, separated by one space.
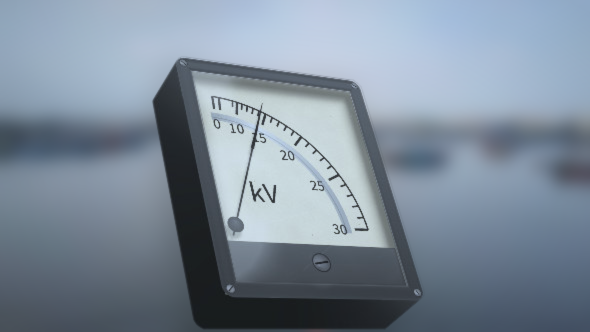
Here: 14 kV
